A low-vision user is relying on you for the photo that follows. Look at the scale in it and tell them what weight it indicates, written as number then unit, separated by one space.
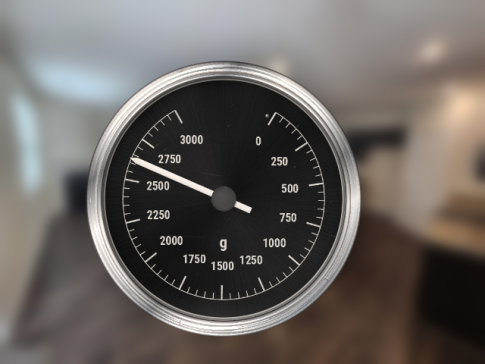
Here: 2625 g
